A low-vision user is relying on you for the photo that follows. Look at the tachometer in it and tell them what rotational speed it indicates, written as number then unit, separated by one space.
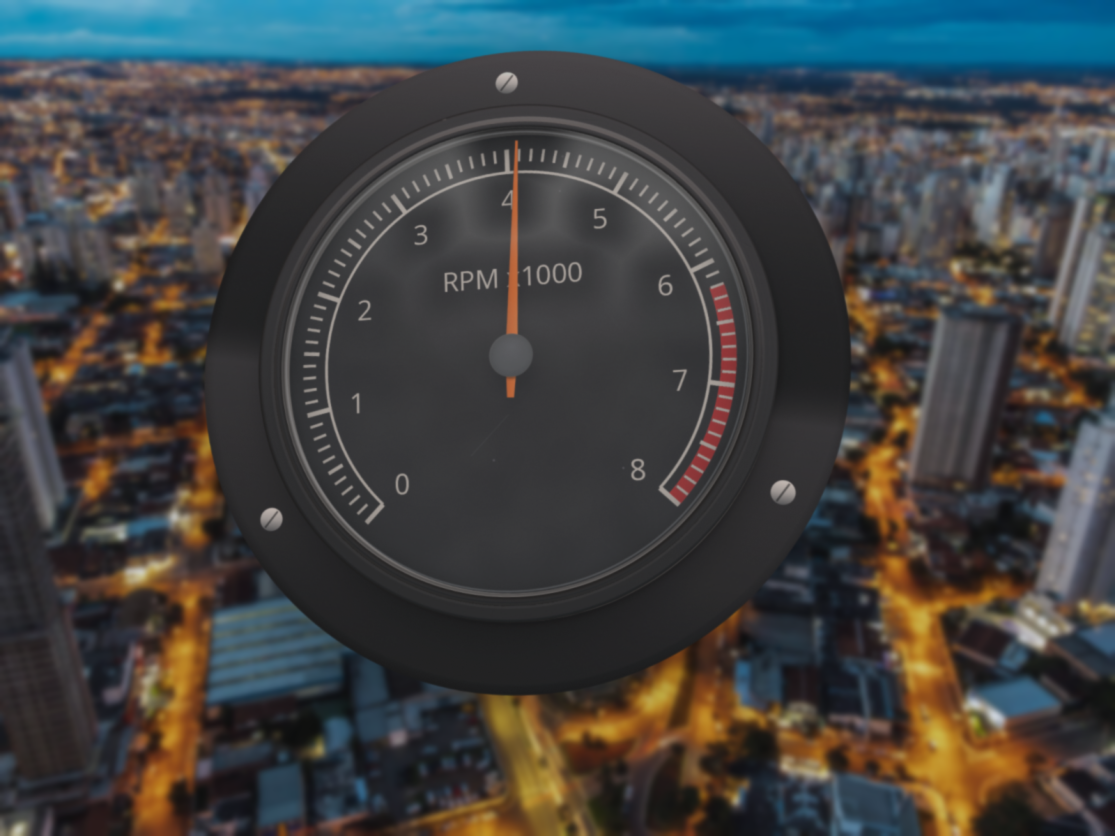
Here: 4100 rpm
